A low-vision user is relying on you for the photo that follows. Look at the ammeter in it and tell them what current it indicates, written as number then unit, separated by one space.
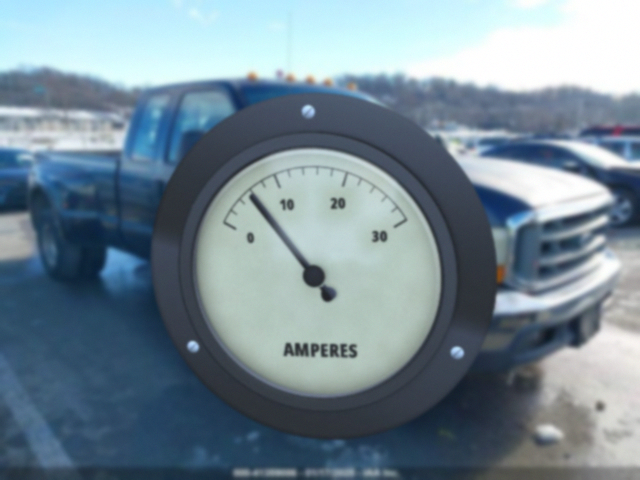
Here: 6 A
